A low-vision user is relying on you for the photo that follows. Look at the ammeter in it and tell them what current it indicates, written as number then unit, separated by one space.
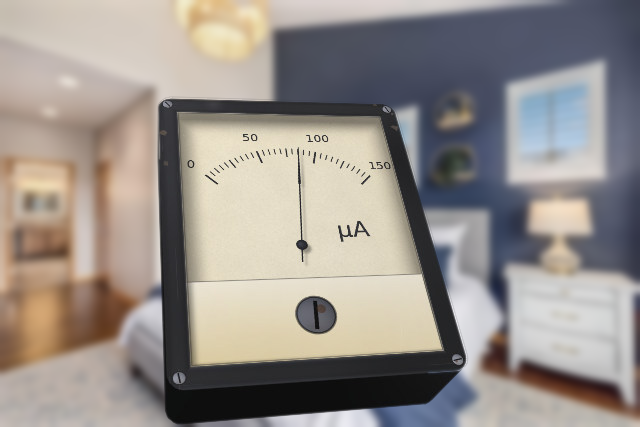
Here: 85 µA
